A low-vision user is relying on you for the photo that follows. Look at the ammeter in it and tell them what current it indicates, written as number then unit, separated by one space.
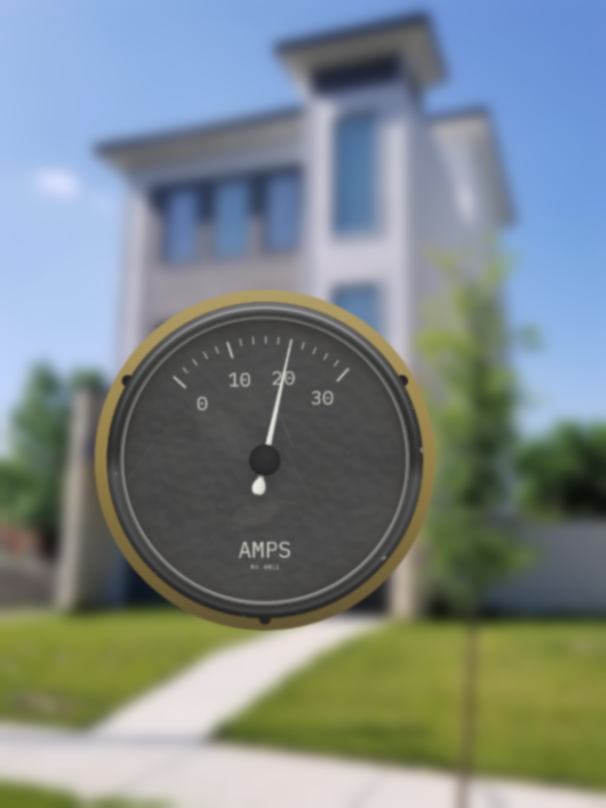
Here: 20 A
